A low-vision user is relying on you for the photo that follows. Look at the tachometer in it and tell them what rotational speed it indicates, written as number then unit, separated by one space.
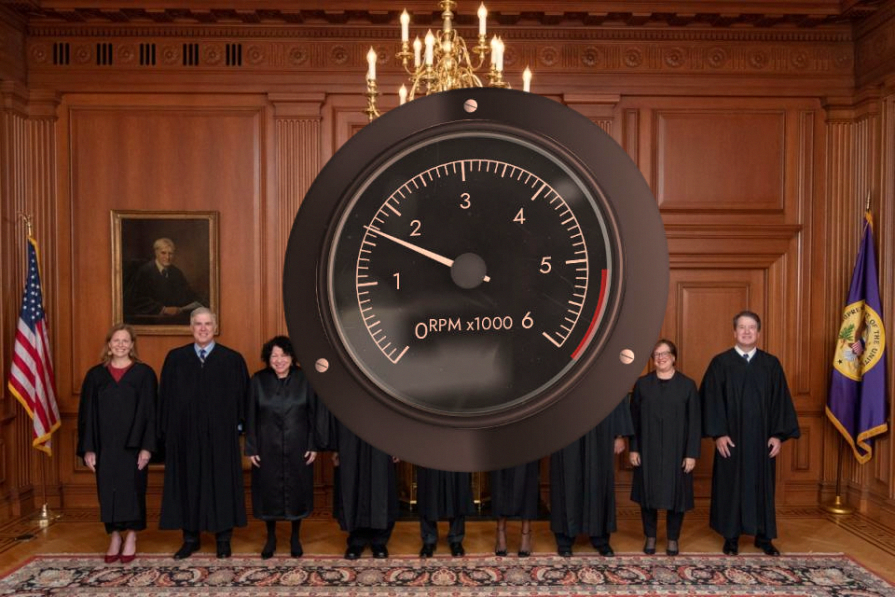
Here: 1650 rpm
